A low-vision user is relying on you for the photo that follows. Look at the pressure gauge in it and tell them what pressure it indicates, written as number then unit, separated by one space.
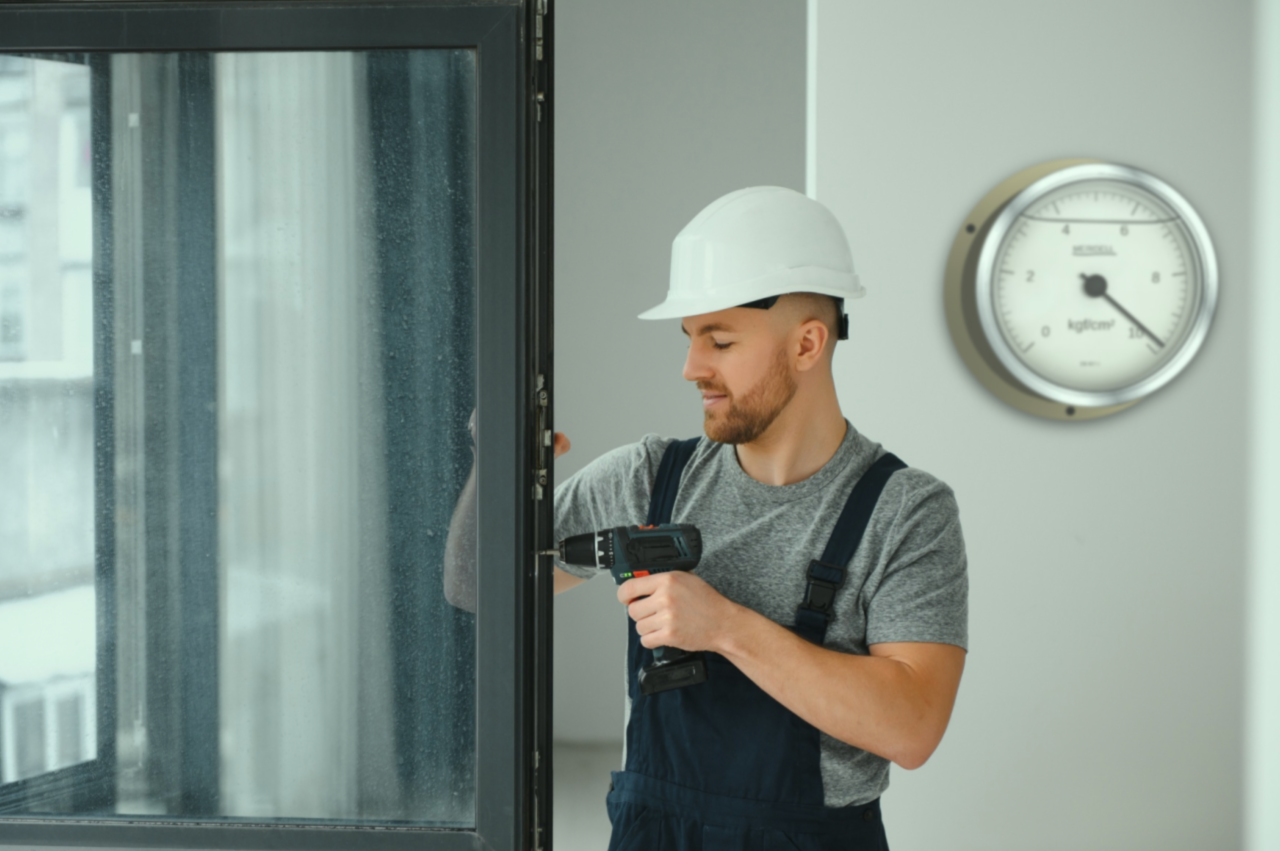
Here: 9.8 kg/cm²
